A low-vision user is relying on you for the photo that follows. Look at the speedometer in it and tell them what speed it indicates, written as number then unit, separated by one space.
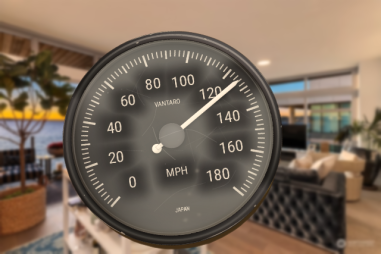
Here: 126 mph
